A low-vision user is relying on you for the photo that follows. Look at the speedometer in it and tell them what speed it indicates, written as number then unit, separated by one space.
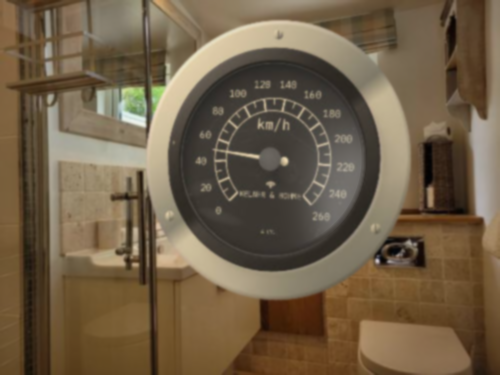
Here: 50 km/h
